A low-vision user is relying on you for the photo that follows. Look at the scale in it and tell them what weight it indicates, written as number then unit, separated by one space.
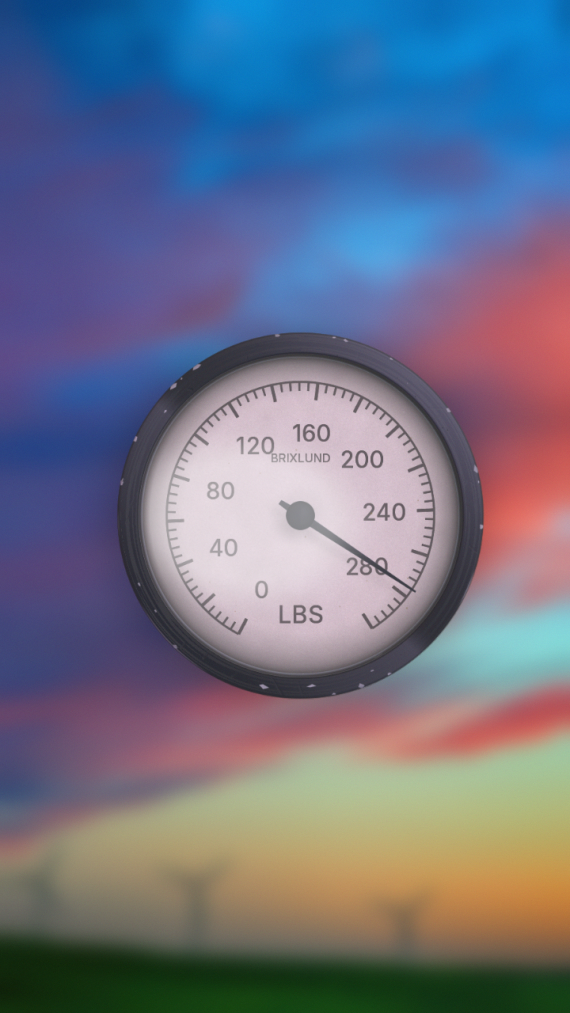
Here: 276 lb
